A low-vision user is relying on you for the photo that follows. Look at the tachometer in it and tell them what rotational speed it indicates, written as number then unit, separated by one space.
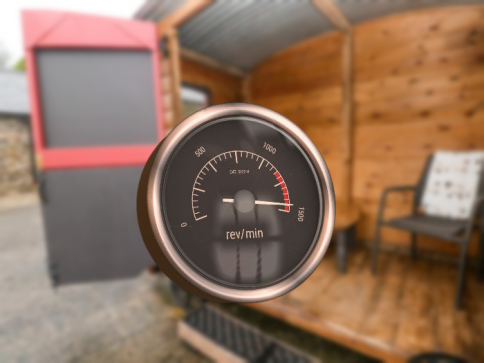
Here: 1450 rpm
